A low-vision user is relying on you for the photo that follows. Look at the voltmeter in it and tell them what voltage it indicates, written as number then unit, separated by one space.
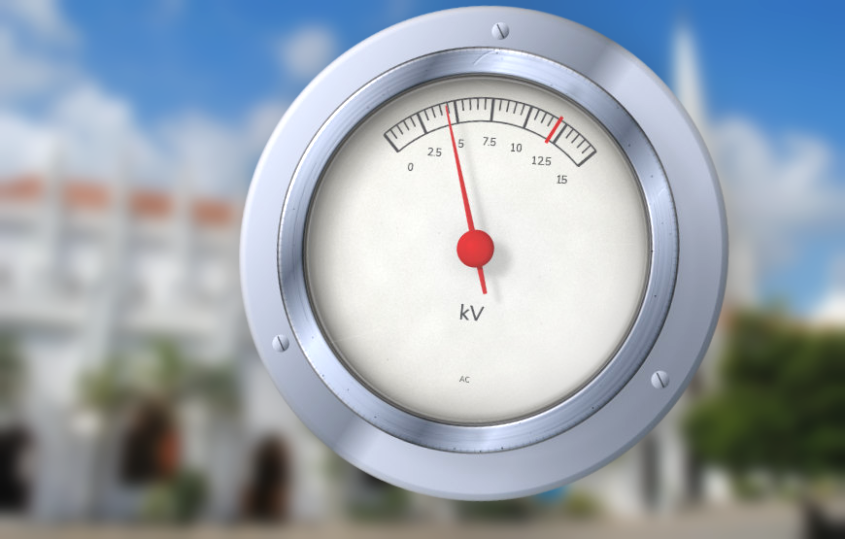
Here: 4.5 kV
